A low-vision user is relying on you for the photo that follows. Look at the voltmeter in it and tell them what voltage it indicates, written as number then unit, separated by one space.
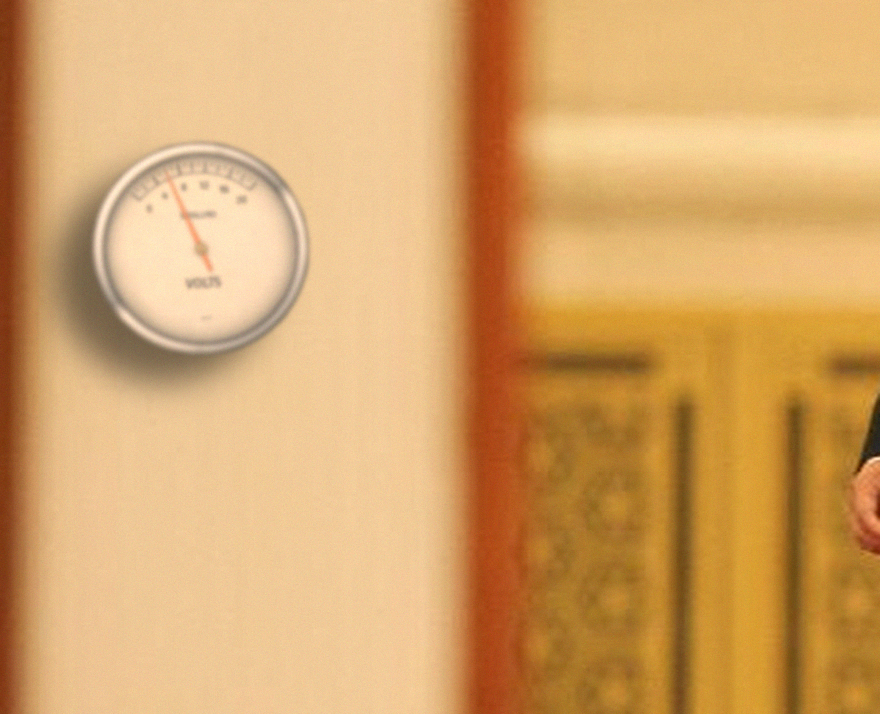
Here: 6 V
